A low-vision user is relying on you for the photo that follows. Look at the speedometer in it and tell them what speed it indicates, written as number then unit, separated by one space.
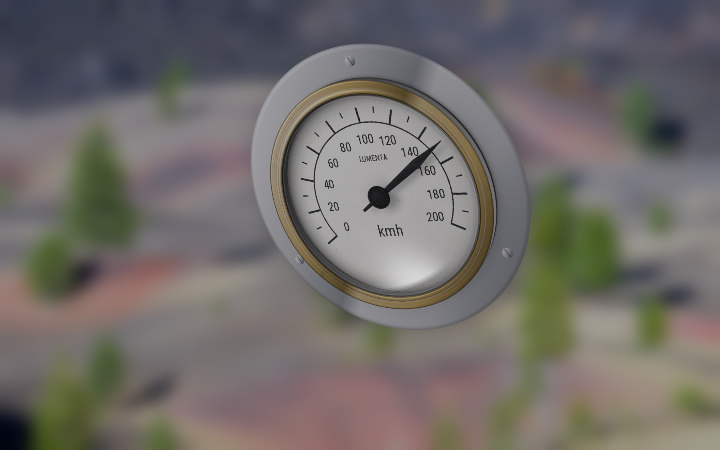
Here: 150 km/h
